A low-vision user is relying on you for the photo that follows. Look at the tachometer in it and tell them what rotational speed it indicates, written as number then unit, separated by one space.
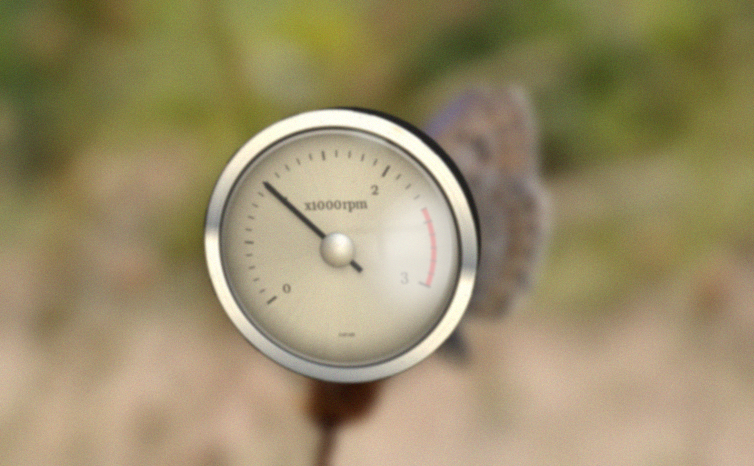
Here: 1000 rpm
